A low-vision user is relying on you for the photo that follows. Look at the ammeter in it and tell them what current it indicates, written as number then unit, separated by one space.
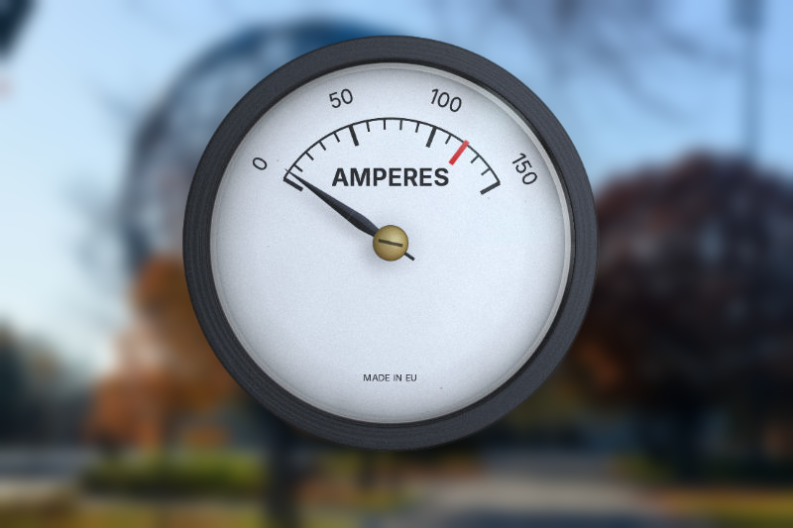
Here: 5 A
